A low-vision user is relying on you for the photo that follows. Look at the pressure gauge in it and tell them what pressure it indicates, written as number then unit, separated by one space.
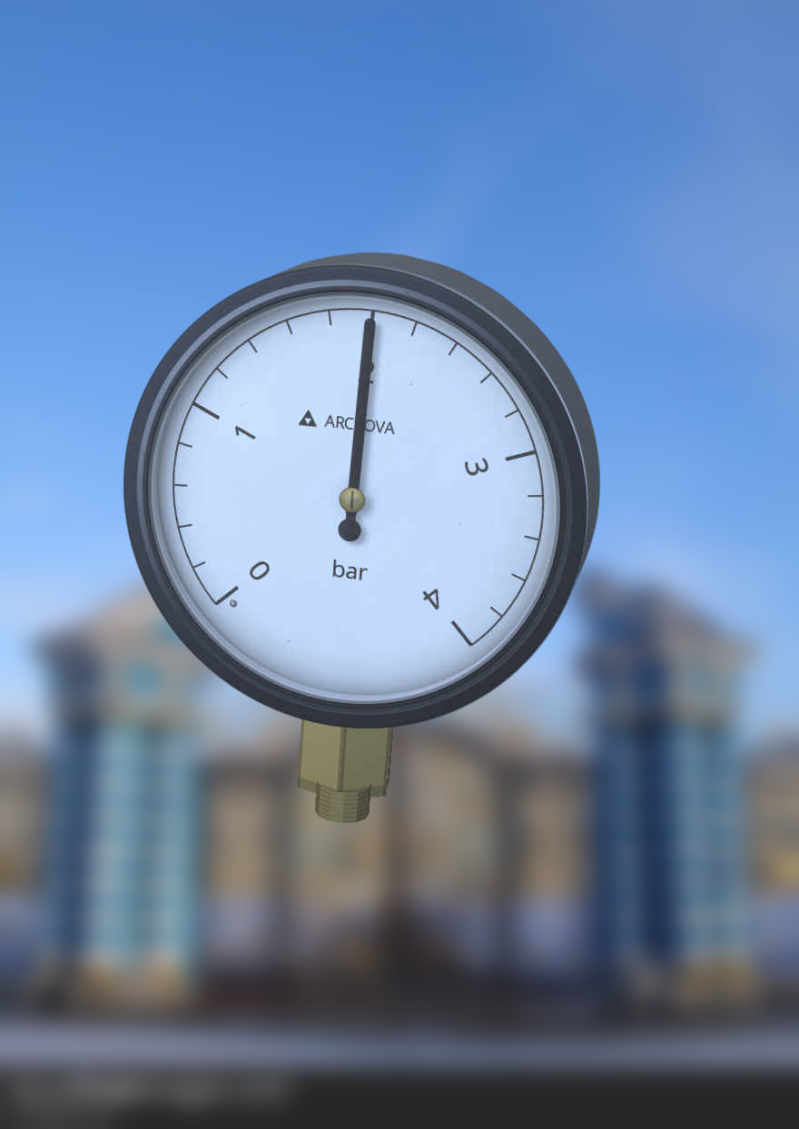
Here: 2 bar
